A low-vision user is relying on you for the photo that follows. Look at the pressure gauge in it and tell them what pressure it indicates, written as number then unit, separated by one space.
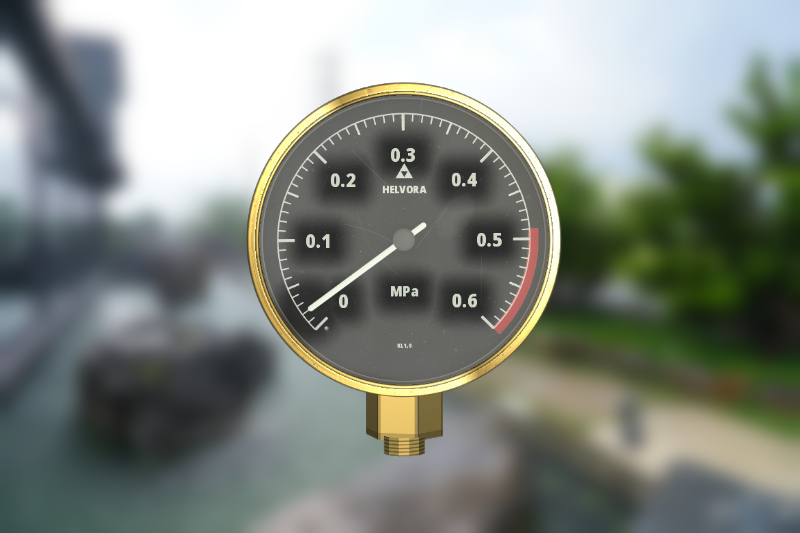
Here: 0.02 MPa
